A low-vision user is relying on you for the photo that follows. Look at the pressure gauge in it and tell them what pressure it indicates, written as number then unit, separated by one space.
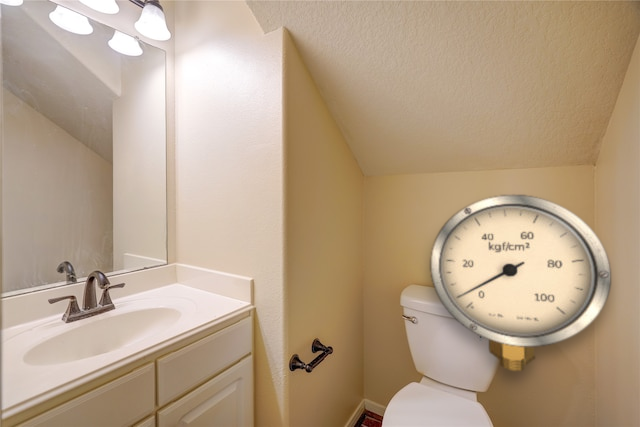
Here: 5 kg/cm²
